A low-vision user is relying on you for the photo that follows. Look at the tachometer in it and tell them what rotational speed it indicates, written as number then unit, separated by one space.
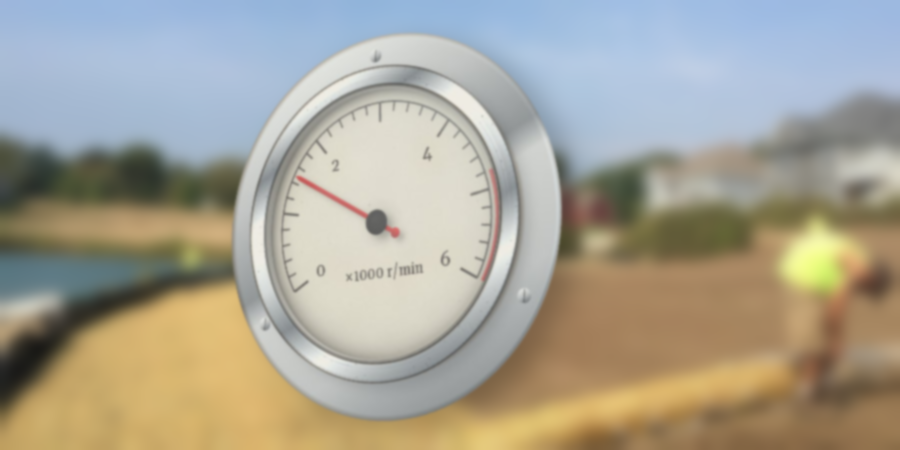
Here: 1500 rpm
